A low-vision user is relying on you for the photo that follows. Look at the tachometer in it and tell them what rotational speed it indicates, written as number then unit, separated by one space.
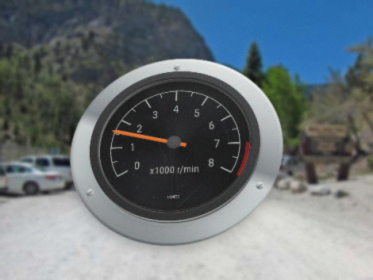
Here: 1500 rpm
